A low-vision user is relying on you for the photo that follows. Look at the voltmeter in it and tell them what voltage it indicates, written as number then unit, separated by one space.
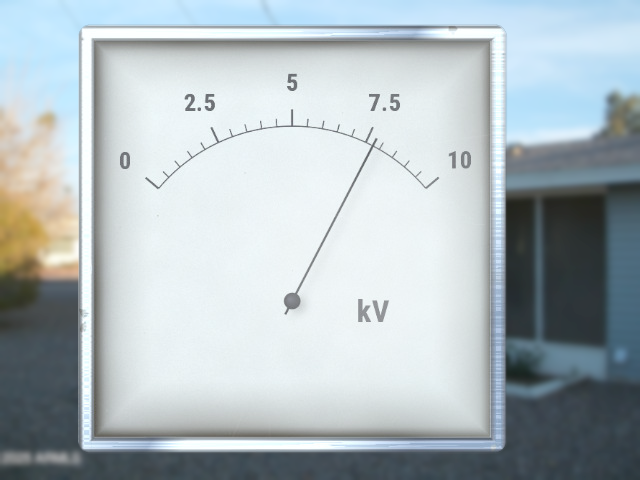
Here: 7.75 kV
